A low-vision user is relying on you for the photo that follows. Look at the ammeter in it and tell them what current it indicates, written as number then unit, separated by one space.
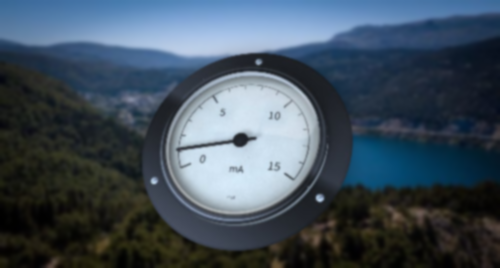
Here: 1 mA
